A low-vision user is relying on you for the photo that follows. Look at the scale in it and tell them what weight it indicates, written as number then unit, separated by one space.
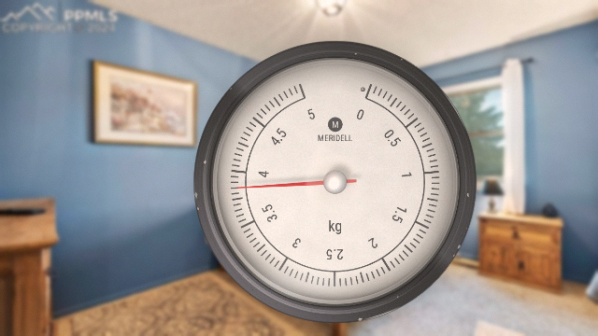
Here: 3.85 kg
